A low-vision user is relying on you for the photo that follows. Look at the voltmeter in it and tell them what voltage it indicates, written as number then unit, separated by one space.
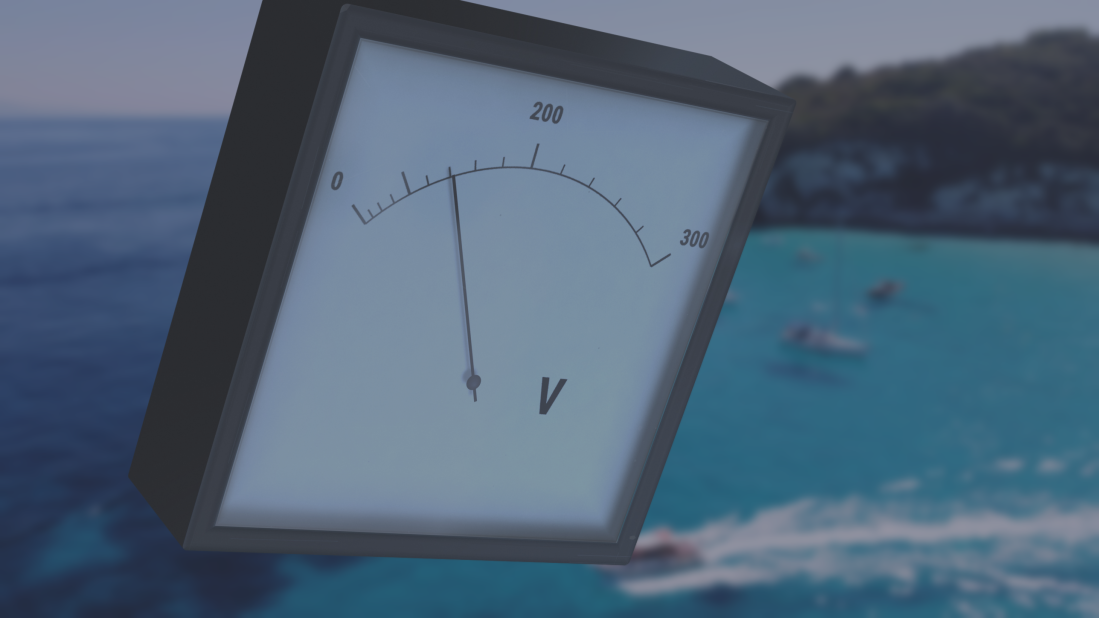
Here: 140 V
